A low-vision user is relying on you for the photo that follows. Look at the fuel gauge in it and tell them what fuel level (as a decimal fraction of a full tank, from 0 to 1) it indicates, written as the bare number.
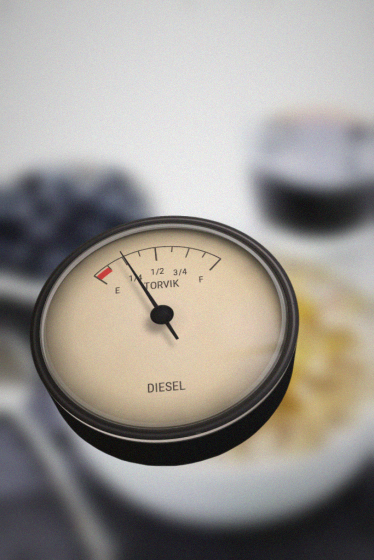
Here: 0.25
